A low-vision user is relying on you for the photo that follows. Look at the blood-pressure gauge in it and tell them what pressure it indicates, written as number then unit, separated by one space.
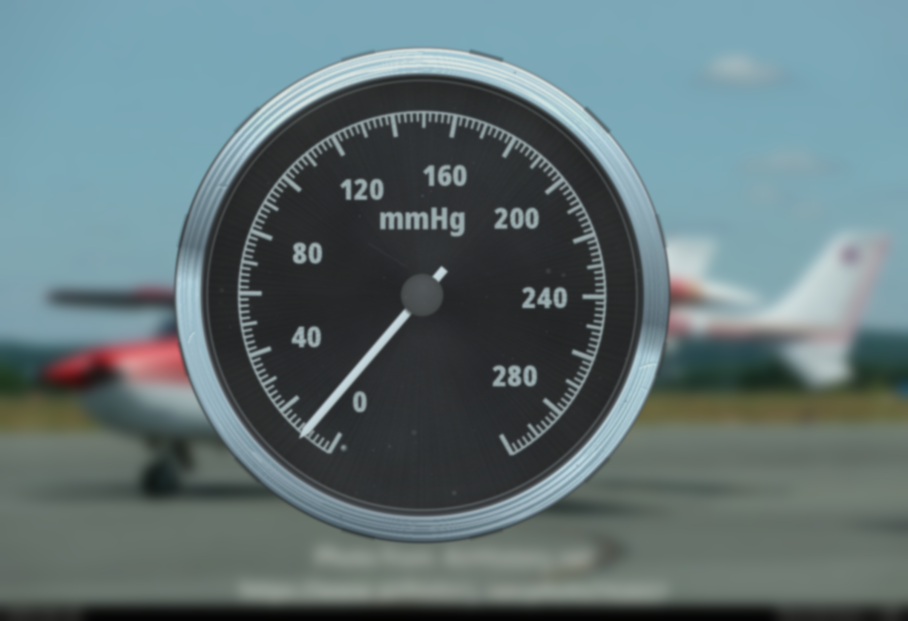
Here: 10 mmHg
